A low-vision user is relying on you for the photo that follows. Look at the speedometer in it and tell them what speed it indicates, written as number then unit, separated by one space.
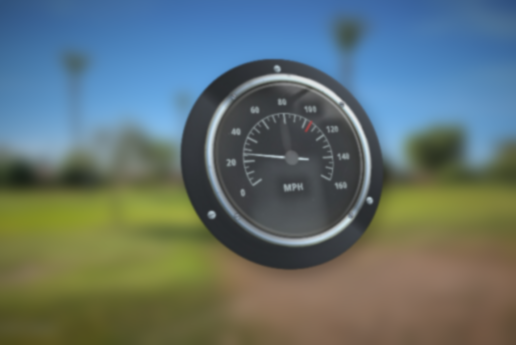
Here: 25 mph
